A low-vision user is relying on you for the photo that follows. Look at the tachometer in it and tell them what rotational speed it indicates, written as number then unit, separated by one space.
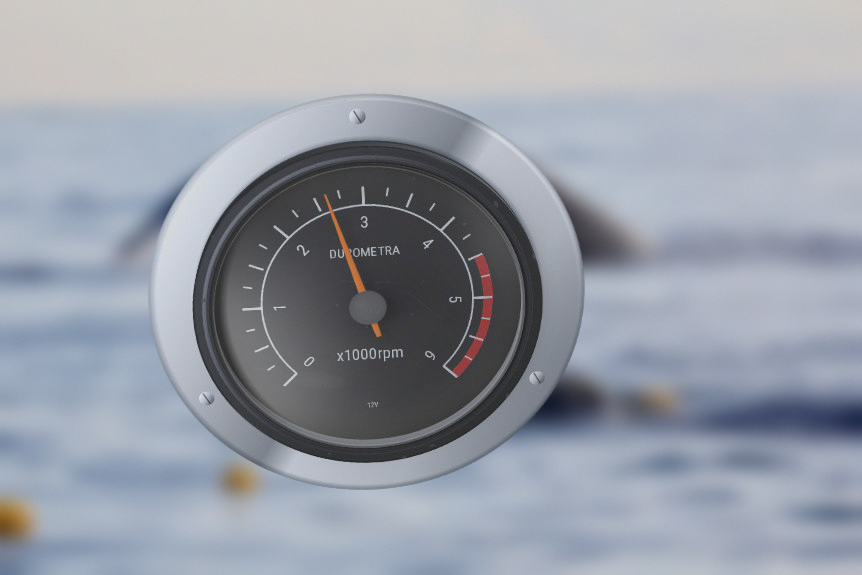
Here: 2625 rpm
